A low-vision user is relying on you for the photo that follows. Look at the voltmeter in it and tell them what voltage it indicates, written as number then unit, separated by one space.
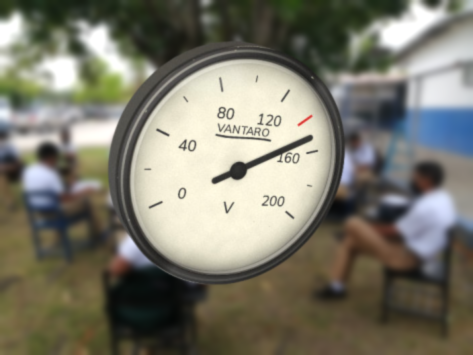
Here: 150 V
